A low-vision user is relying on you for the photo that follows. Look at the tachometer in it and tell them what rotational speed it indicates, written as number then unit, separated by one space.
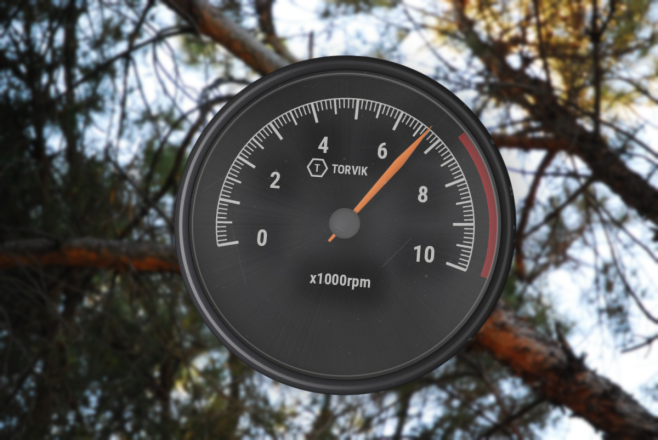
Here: 6700 rpm
